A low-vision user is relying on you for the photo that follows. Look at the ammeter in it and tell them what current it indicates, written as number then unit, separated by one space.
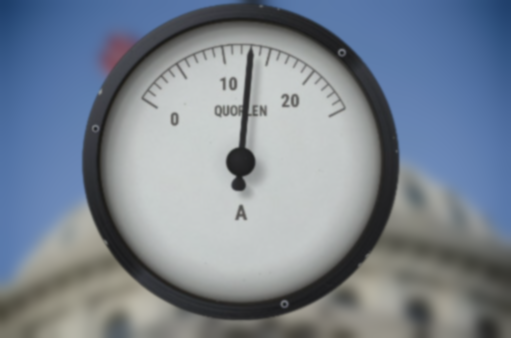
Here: 13 A
